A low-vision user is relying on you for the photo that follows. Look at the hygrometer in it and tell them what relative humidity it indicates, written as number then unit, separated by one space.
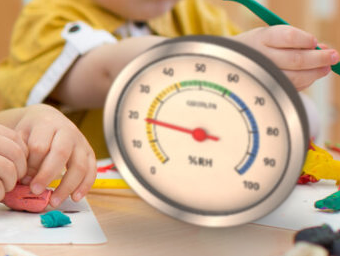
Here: 20 %
